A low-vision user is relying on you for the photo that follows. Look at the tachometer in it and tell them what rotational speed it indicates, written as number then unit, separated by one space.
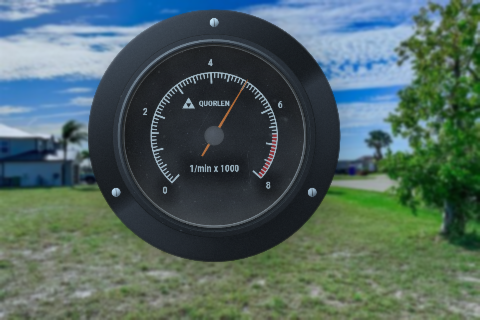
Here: 5000 rpm
